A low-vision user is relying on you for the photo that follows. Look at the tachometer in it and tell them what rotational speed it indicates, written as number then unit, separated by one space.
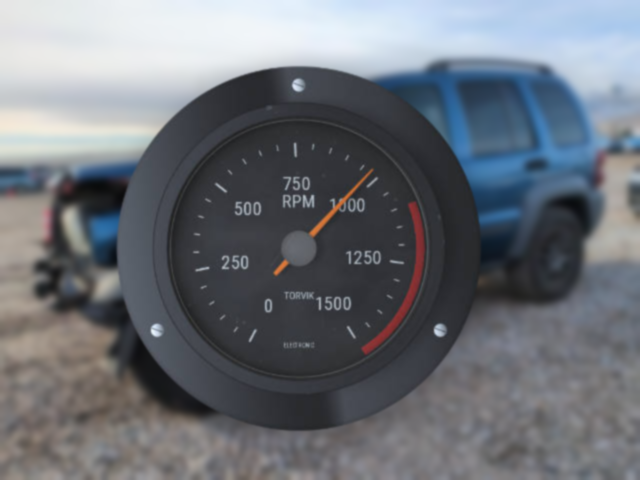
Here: 975 rpm
